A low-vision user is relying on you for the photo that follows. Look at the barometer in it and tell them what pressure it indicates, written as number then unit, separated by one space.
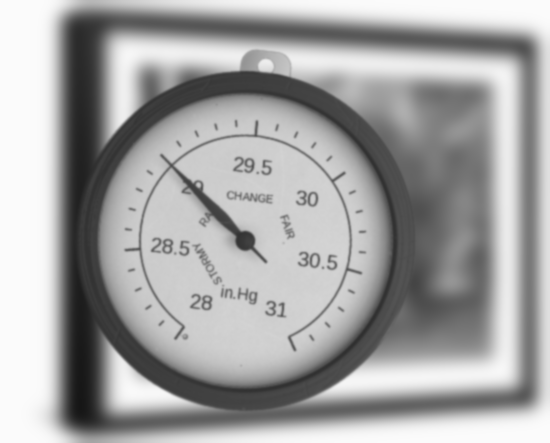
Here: 29 inHg
